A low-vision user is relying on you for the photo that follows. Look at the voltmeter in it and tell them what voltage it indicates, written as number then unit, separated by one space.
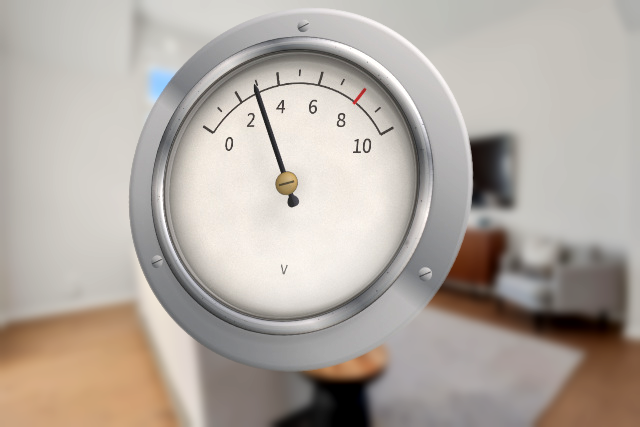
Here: 3 V
